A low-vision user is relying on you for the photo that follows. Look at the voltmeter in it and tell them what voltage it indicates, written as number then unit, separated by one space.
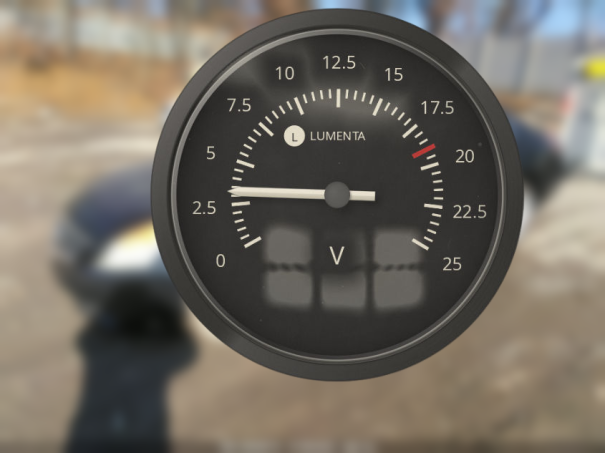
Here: 3.25 V
